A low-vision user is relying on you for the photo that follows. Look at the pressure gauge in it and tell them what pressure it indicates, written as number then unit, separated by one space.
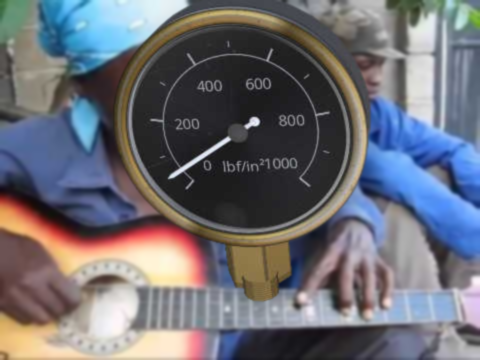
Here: 50 psi
